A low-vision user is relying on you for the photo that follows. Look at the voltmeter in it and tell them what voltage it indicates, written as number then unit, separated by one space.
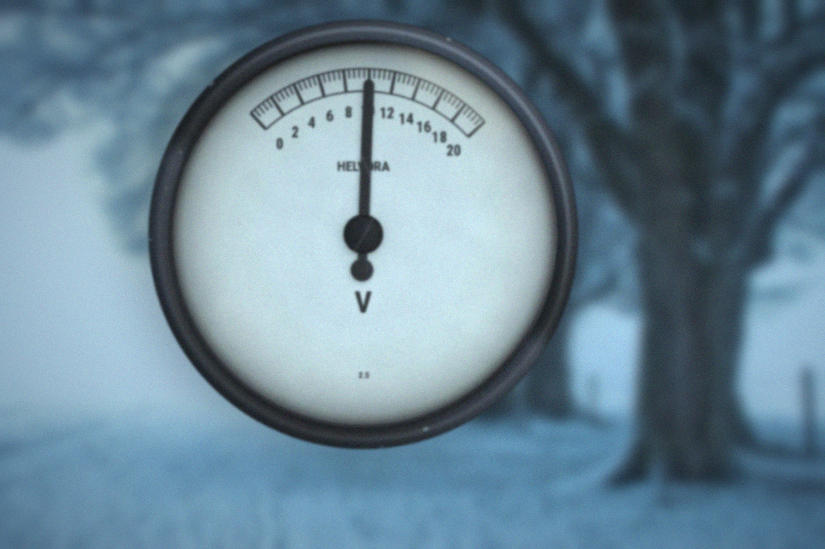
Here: 10 V
